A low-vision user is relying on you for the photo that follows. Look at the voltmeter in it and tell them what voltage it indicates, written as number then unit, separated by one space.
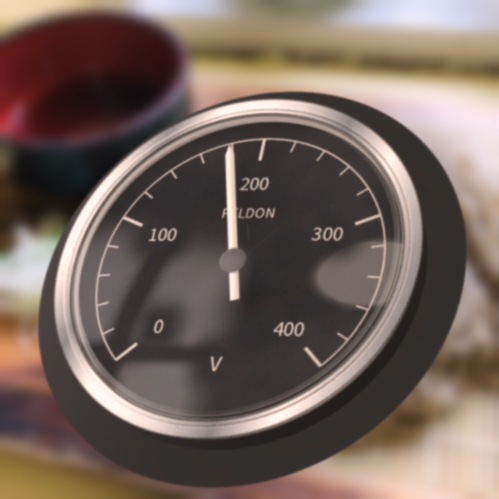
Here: 180 V
